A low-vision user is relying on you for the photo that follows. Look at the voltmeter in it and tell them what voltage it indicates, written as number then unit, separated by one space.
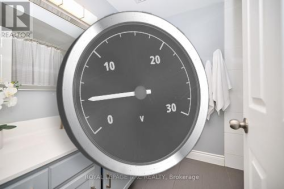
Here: 4 V
